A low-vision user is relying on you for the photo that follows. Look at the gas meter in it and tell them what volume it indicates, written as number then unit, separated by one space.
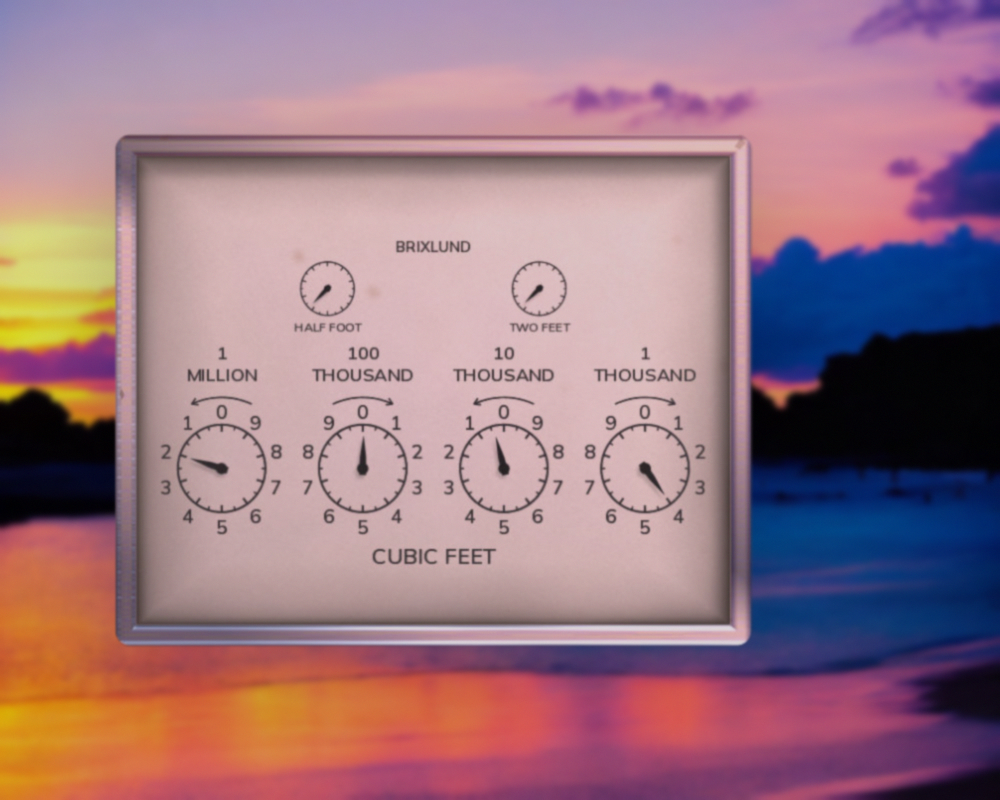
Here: 200400 ft³
